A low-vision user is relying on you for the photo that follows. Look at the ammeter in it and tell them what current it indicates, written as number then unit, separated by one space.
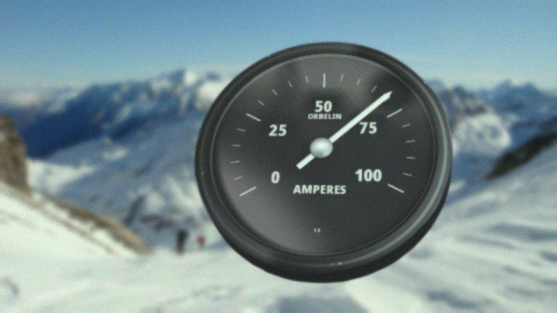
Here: 70 A
